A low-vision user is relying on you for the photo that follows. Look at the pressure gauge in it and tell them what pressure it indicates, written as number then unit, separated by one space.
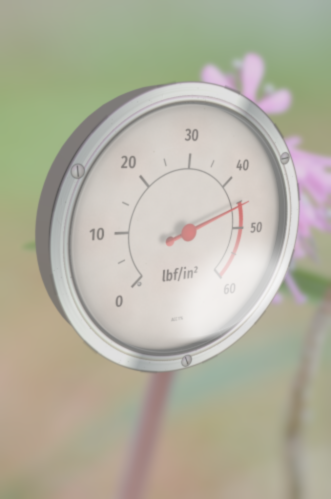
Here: 45 psi
